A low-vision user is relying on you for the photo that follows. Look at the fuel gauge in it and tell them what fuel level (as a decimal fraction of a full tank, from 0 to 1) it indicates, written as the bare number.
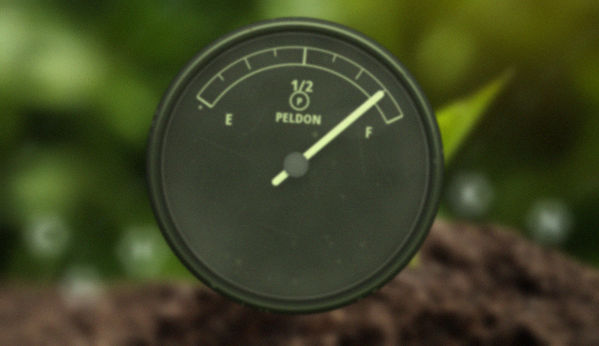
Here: 0.875
